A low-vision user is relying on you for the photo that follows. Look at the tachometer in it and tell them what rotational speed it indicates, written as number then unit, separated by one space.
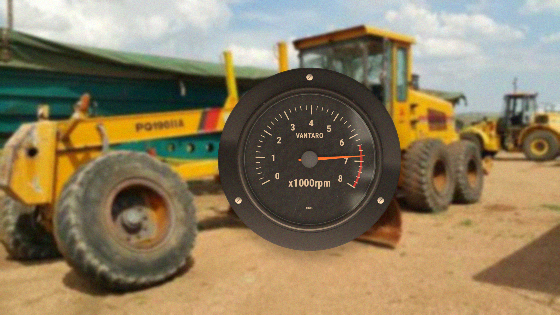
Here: 6800 rpm
